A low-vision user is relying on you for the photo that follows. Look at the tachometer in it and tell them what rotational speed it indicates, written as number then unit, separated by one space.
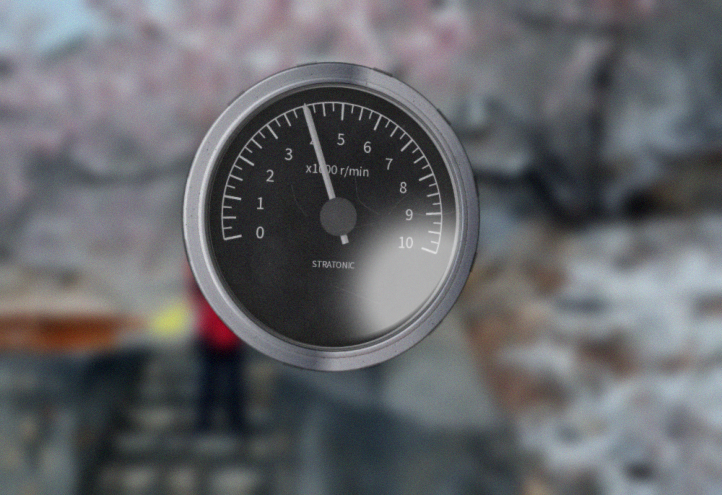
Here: 4000 rpm
